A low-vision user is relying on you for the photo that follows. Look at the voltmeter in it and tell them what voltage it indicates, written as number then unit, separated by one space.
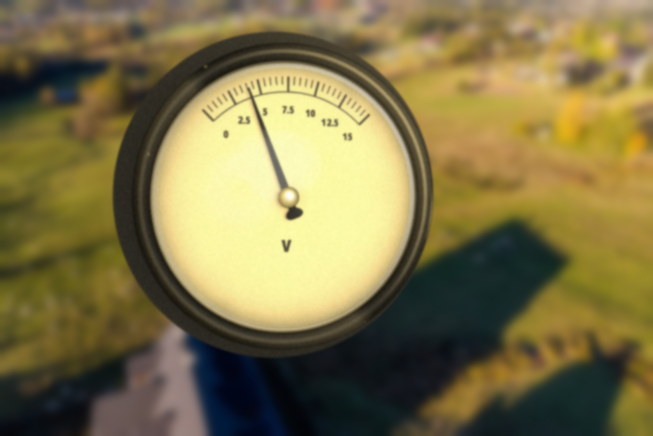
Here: 4 V
